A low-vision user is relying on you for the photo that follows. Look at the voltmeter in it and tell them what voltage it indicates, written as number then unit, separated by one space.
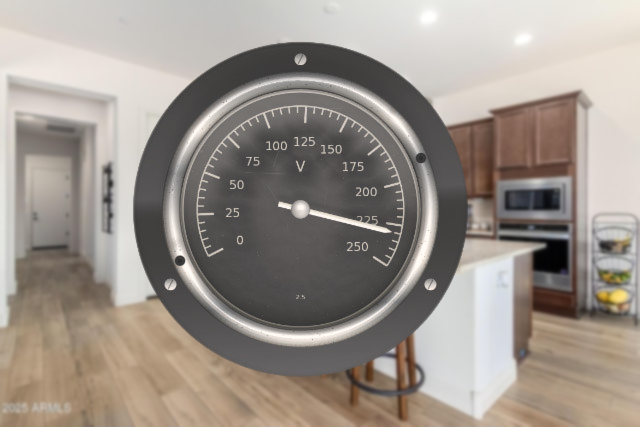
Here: 230 V
